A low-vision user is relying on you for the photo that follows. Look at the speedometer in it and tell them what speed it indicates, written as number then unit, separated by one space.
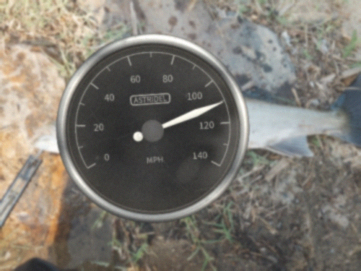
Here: 110 mph
